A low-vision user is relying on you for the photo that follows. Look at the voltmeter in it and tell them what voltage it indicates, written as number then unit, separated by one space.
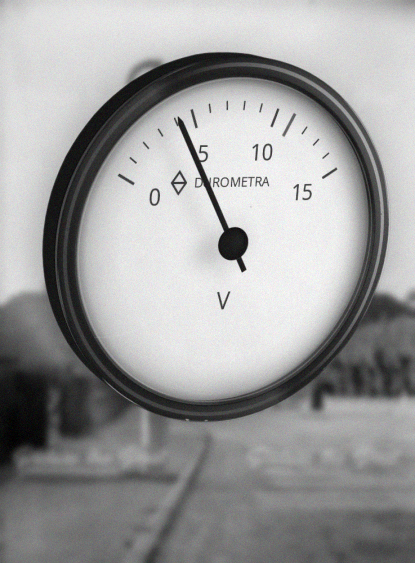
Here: 4 V
